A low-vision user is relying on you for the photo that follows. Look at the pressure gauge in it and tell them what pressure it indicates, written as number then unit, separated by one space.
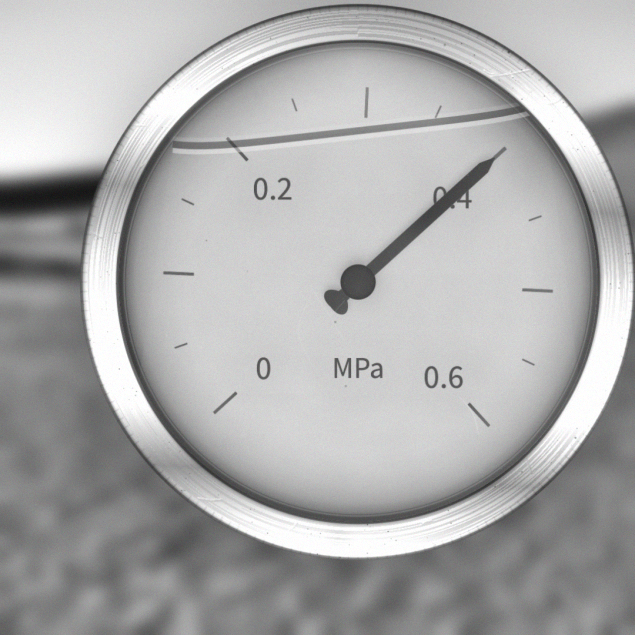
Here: 0.4 MPa
